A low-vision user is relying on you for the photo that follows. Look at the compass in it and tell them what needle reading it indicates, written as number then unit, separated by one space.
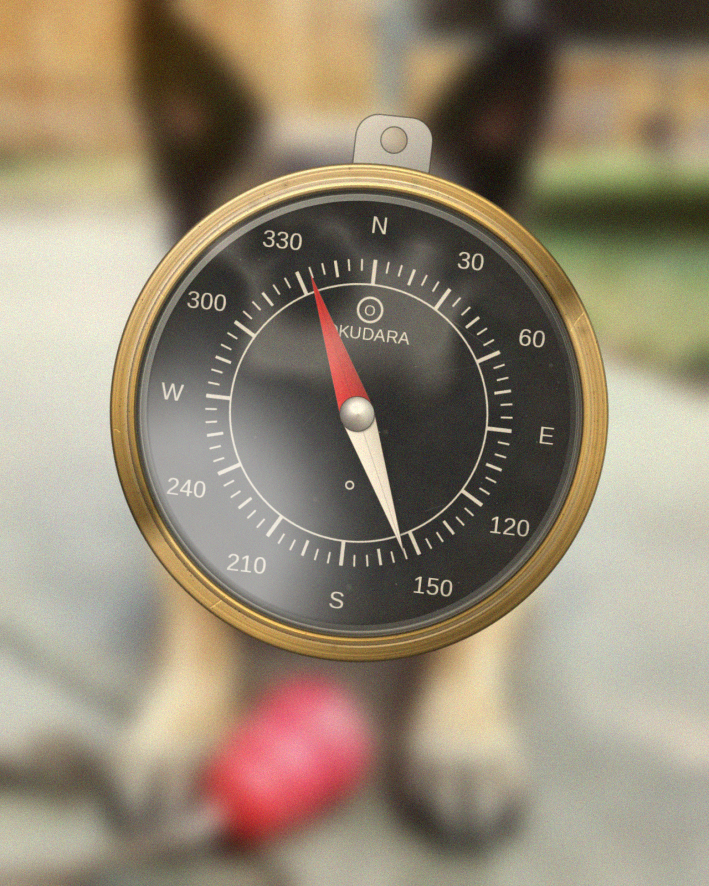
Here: 335 °
